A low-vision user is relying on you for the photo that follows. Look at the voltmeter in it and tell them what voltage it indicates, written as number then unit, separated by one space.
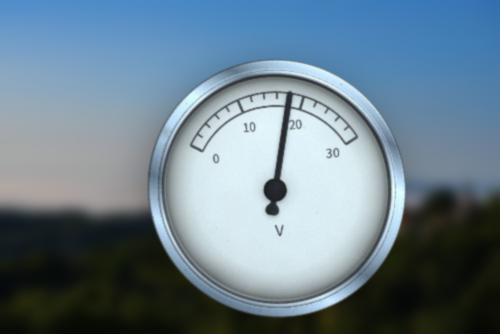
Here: 18 V
